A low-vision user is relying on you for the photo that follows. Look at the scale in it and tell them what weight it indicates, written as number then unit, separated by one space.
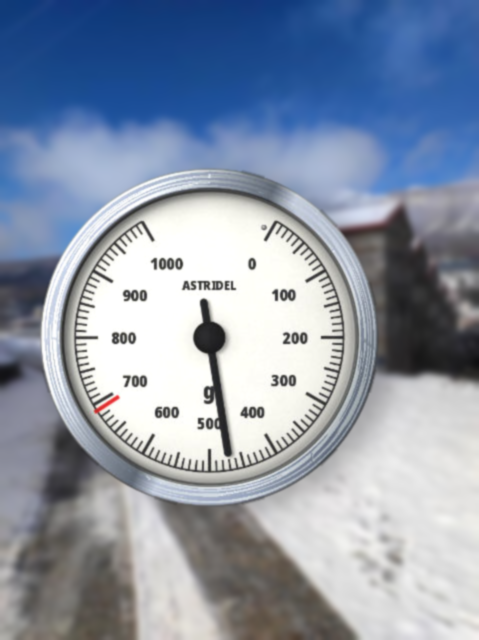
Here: 470 g
